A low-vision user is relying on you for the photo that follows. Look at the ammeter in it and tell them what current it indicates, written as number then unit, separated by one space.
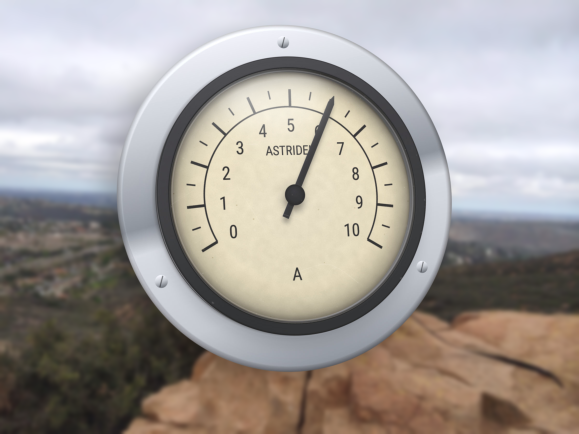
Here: 6 A
